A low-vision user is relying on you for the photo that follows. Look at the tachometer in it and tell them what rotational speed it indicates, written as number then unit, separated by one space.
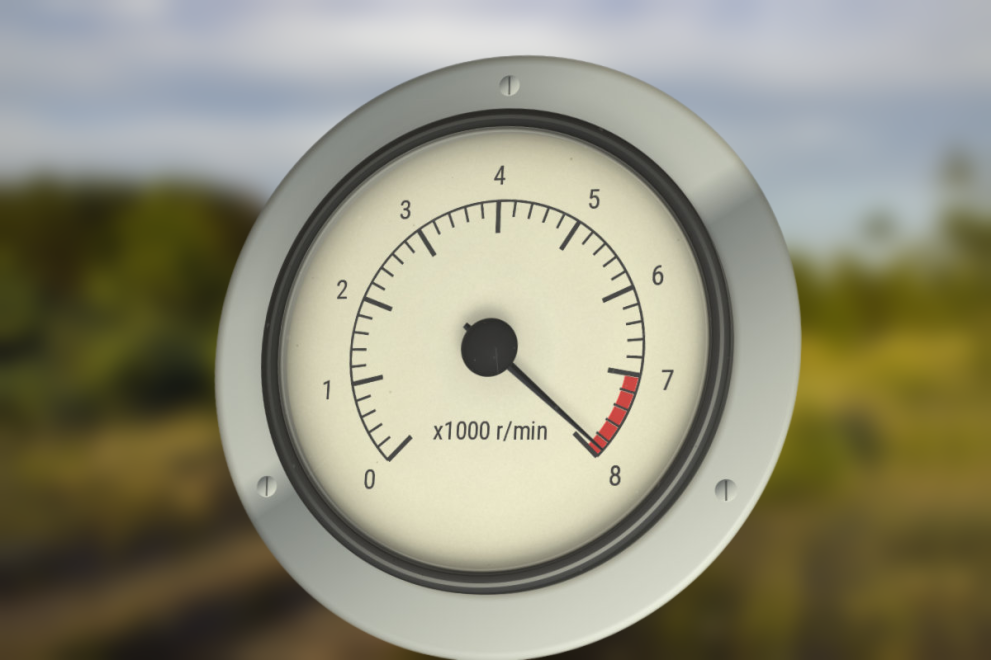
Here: 7900 rpm
